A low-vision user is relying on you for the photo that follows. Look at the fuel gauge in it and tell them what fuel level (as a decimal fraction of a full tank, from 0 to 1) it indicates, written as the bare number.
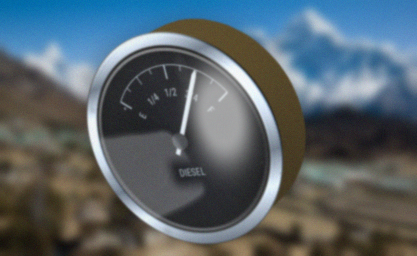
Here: 0.75
